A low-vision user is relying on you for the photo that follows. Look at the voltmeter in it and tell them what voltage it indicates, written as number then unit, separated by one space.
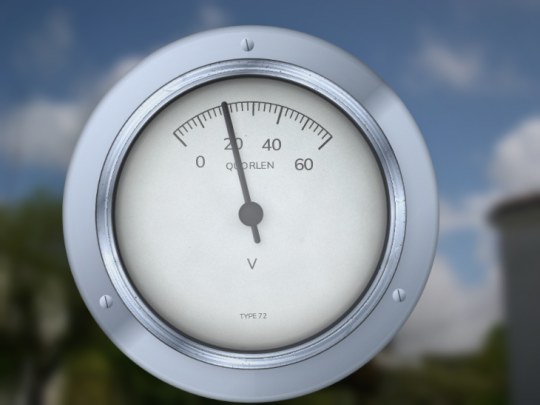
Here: 20 V
